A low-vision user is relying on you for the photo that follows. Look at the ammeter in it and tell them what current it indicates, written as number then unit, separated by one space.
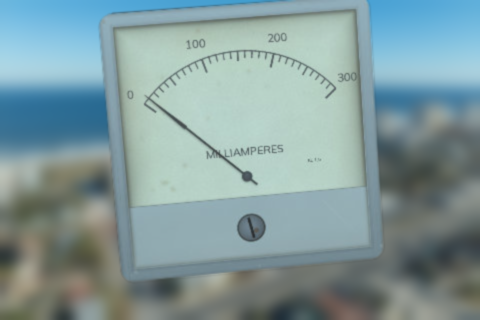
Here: 10 mA
